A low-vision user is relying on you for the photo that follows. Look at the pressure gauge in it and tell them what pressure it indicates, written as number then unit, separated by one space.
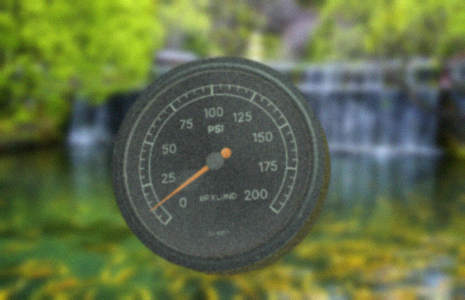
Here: 10 psi
